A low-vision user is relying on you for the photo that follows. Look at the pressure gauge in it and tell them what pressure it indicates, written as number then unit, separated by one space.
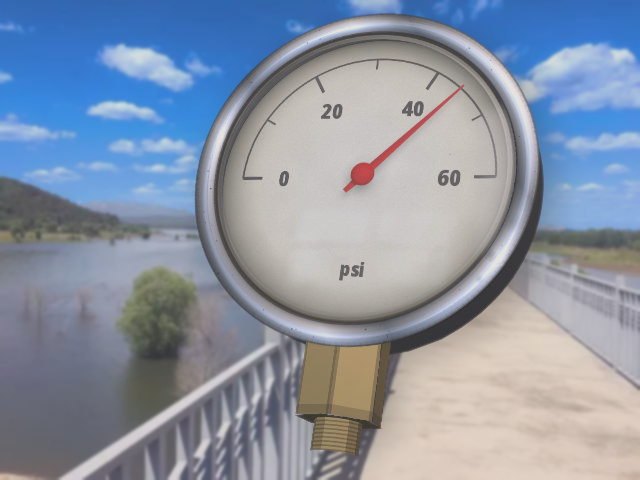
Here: 45 psi
